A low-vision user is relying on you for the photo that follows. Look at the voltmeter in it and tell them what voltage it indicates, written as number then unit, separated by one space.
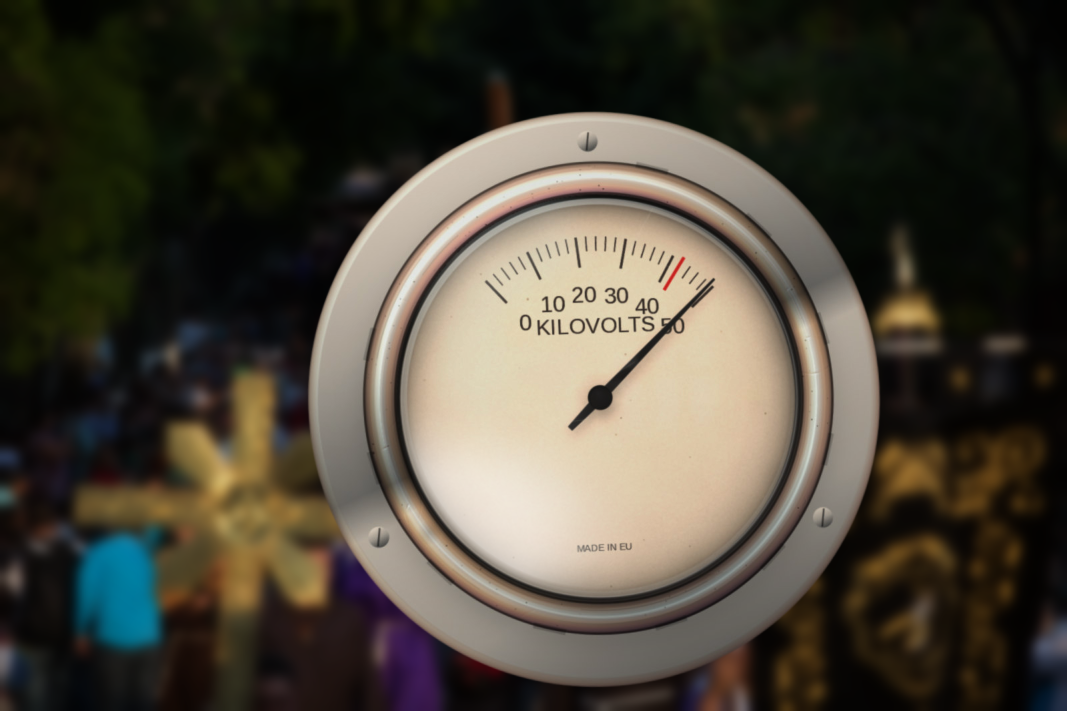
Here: 49 kV
